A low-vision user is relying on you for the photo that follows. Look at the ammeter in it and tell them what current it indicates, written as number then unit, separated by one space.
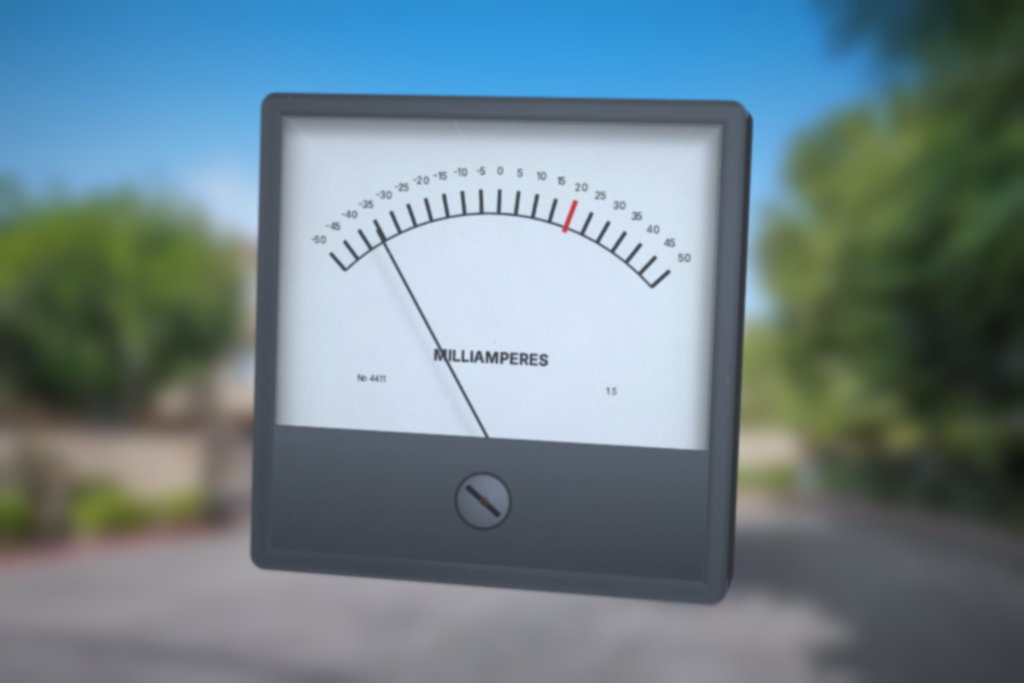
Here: -35 mA
